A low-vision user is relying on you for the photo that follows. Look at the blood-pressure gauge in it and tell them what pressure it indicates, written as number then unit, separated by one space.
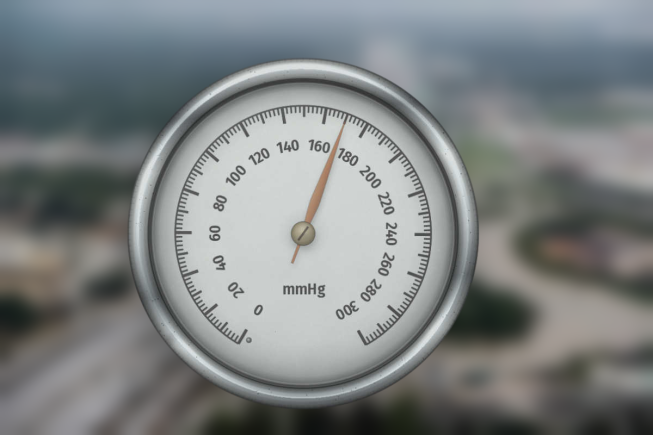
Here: 170 mmHg
